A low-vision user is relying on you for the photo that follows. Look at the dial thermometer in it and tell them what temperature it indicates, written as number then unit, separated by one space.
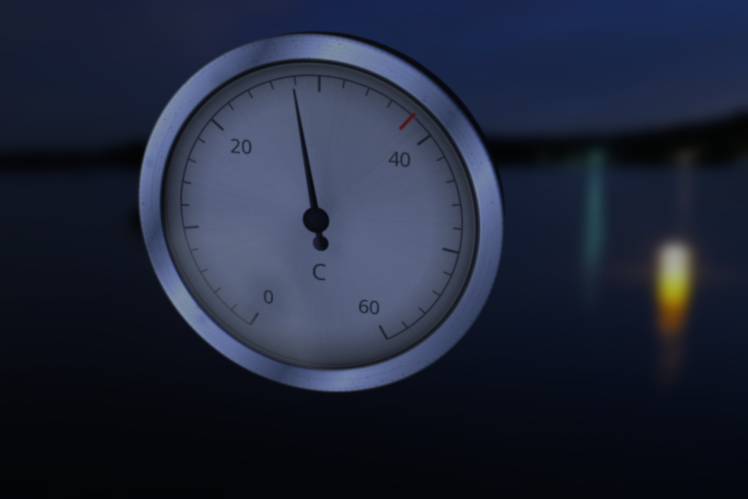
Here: 28 °C
